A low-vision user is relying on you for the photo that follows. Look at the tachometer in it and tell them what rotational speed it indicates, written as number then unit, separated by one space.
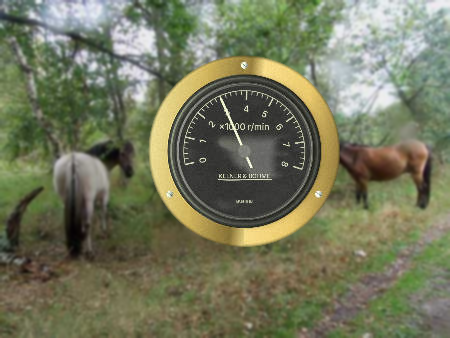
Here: 3000 rpm
